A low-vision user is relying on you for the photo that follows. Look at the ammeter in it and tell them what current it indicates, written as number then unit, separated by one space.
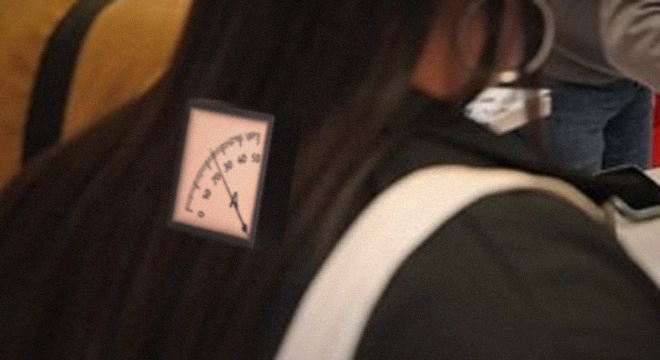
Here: 25 A
